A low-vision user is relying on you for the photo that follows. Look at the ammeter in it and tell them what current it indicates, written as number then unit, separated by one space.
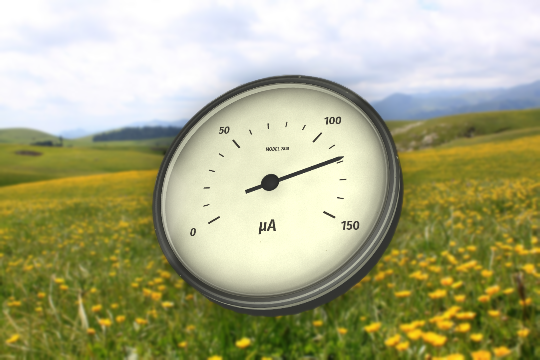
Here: 120 µA
